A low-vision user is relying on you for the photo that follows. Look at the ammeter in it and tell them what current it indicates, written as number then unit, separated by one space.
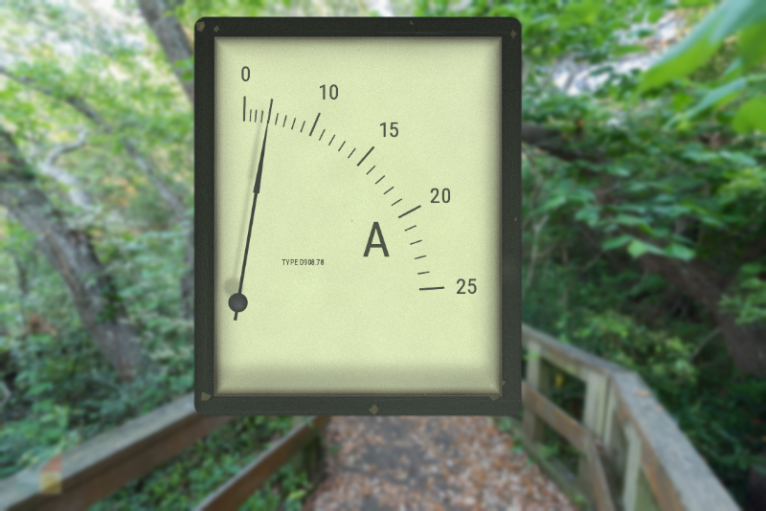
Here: 5 A
